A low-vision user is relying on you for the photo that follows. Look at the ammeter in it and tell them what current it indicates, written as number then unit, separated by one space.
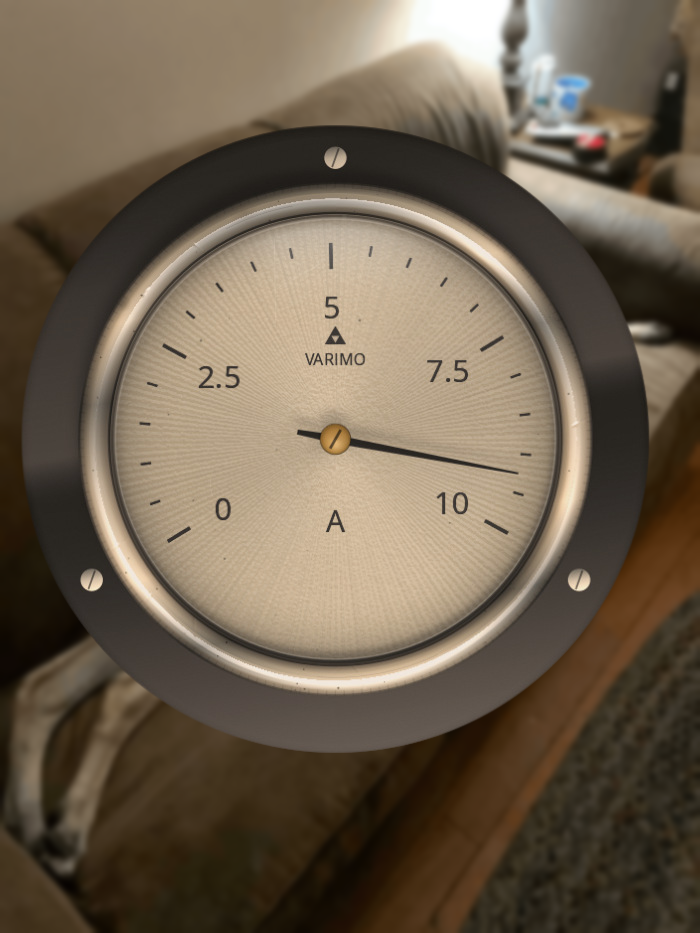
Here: 9.25 A
